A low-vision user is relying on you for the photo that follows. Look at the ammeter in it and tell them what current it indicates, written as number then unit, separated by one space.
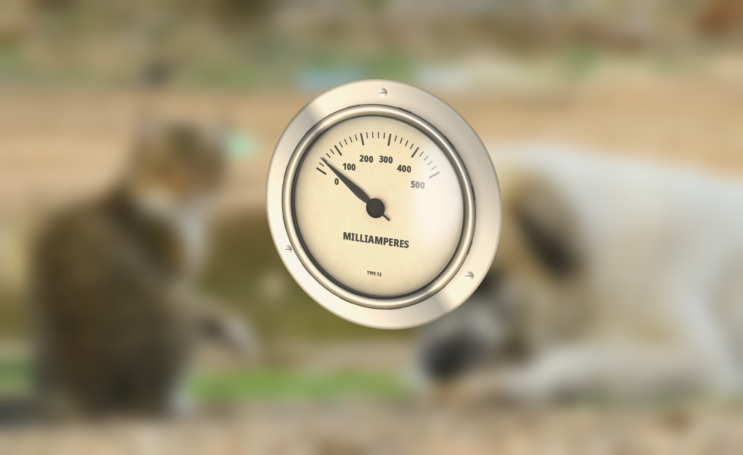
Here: 40 mA
